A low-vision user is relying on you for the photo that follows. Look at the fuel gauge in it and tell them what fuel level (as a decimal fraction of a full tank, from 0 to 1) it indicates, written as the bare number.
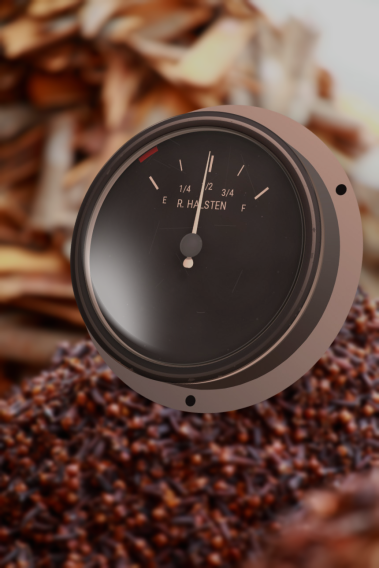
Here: 0.5
